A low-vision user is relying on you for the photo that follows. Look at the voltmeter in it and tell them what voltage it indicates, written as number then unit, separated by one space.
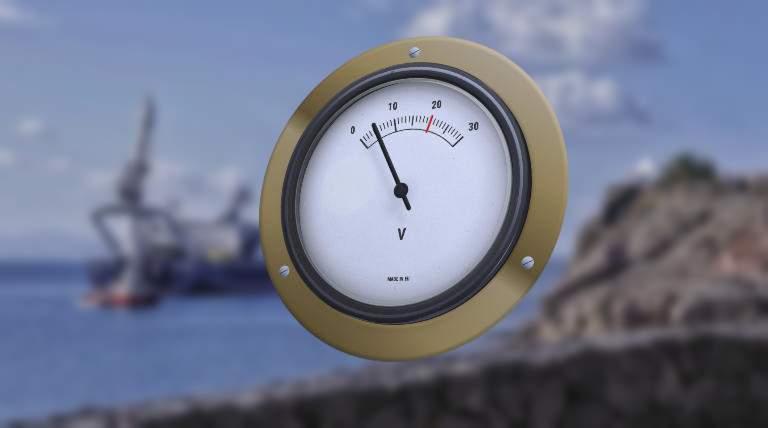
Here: 5 V
